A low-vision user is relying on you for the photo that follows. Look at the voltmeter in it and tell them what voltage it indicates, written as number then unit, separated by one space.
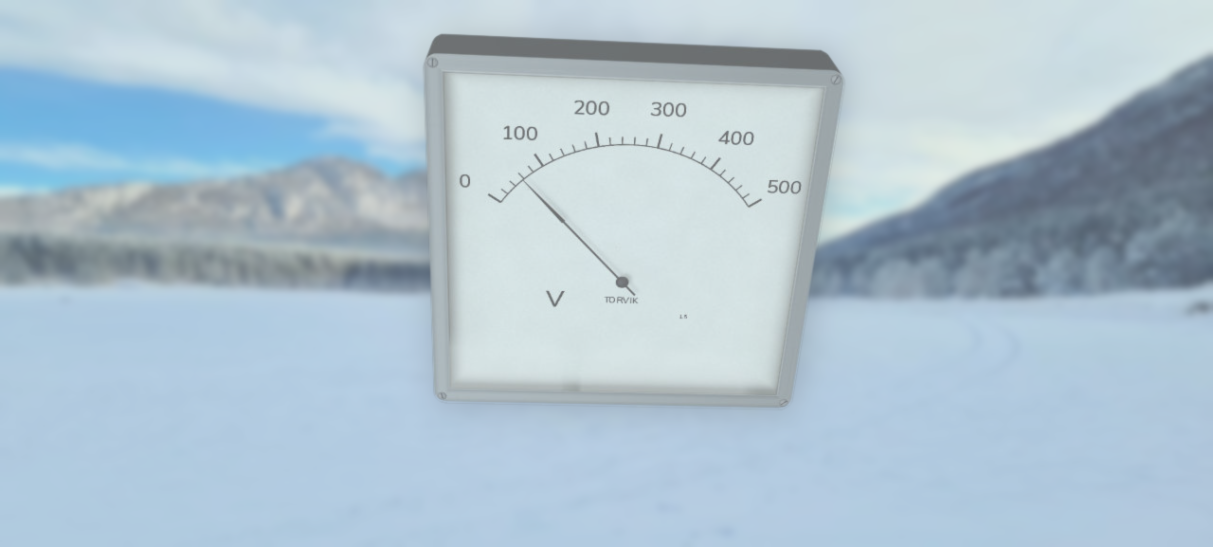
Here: 60 V
